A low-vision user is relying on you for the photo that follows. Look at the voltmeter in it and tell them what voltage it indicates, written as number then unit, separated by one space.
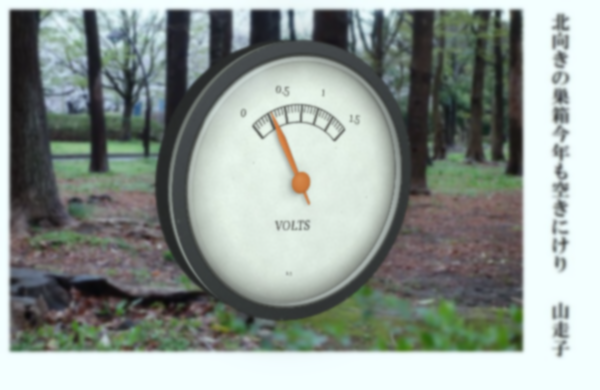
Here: 0.25 V
